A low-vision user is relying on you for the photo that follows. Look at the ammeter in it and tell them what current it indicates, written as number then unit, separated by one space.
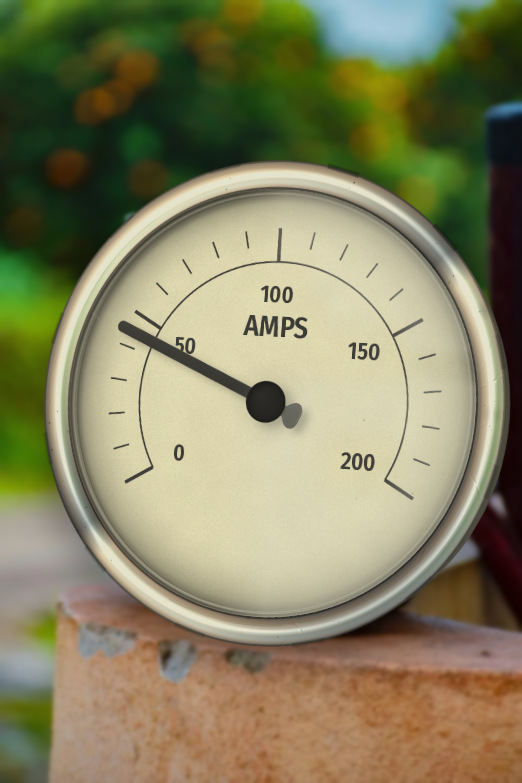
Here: 45 A
